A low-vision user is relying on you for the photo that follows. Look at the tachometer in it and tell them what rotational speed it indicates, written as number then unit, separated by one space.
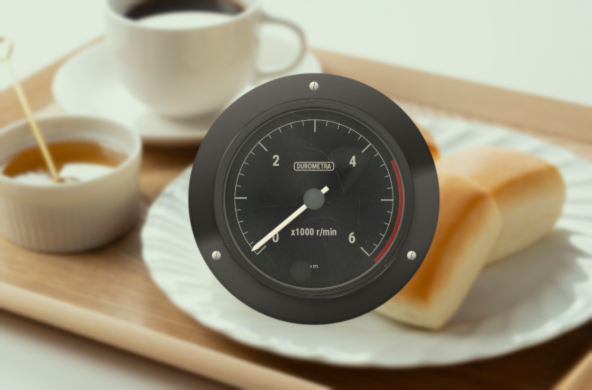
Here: 100 rpm
